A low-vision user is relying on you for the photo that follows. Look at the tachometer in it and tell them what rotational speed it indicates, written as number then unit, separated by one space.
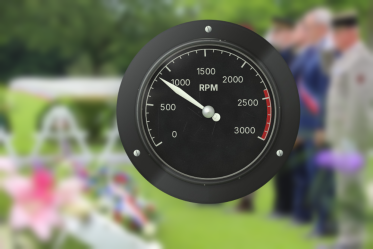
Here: 850 rpm
